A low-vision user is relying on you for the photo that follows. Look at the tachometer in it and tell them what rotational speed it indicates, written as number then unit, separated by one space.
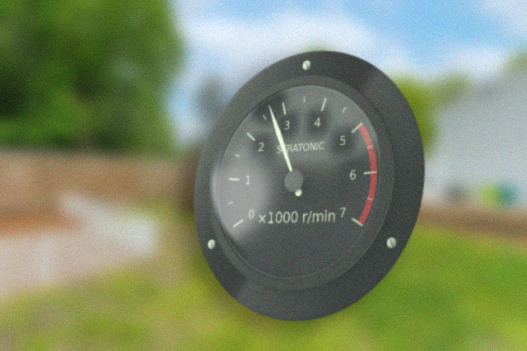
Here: 2750 rpm
